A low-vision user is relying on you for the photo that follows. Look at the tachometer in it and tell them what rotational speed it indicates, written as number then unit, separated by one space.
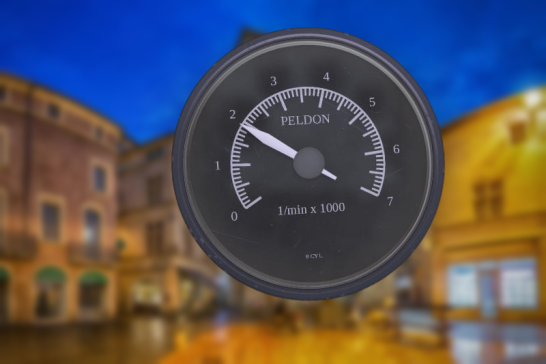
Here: 1900 rpm
